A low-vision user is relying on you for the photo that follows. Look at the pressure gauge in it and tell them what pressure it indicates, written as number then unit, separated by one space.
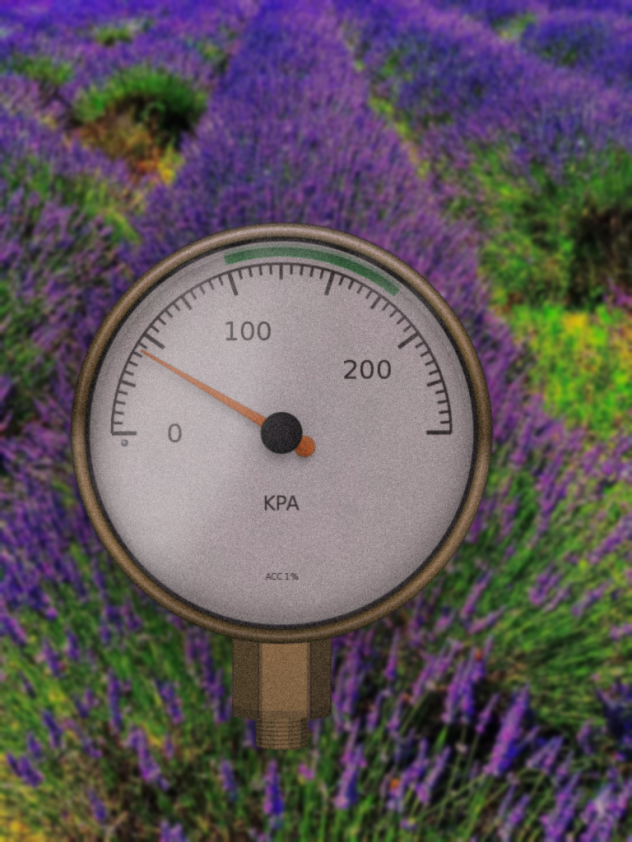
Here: 42.5 kPa
